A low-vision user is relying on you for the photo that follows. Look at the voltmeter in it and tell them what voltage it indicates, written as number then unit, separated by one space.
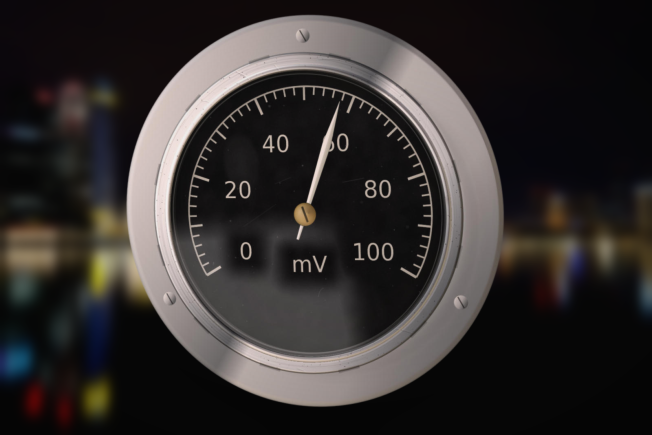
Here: 58 mV
